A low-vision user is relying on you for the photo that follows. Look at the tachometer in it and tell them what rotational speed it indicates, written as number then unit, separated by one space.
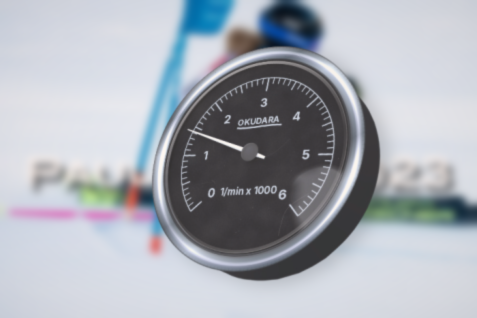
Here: 1400 rpm
